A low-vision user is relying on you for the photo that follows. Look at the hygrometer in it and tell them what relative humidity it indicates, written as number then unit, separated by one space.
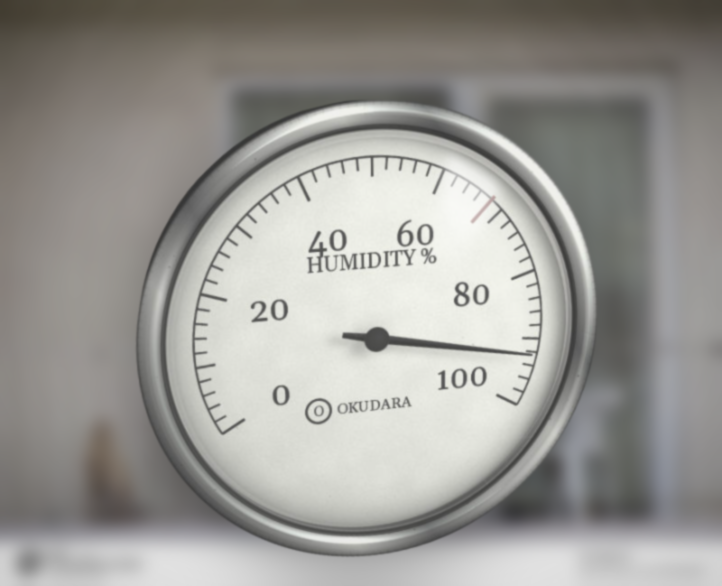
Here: 92 %
